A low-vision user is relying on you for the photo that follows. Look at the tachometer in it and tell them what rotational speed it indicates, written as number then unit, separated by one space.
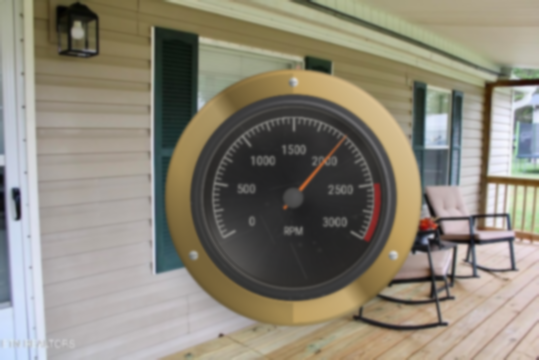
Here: 2000 rpm
